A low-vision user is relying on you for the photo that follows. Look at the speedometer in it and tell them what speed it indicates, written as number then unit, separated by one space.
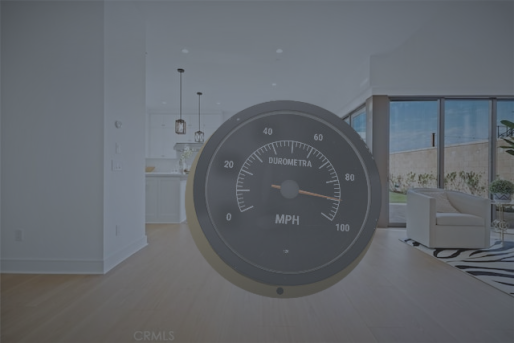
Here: 90 mph
